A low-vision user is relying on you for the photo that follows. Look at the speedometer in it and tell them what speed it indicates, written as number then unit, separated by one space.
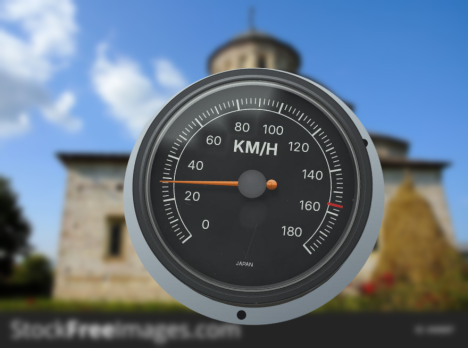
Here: 28 km/h
